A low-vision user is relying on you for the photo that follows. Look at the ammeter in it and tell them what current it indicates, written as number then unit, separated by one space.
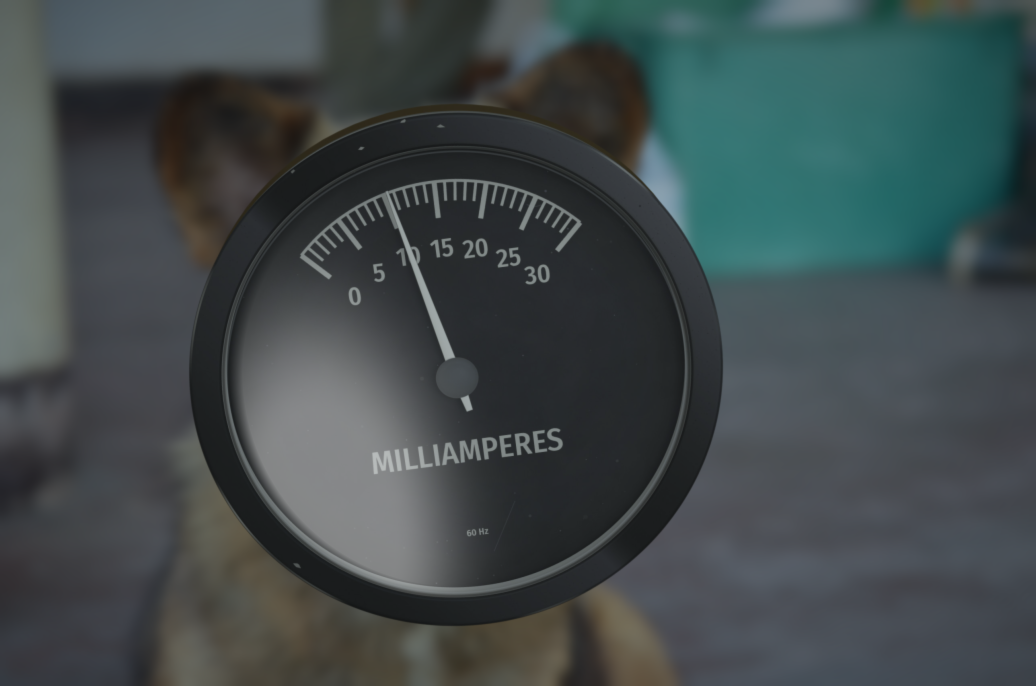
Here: 10.5 mA
